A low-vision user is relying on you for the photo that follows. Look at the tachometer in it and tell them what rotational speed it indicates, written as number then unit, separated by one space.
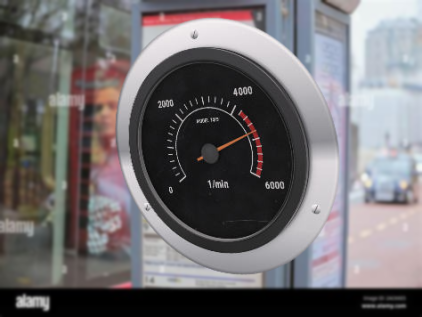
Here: 4800 rpm
